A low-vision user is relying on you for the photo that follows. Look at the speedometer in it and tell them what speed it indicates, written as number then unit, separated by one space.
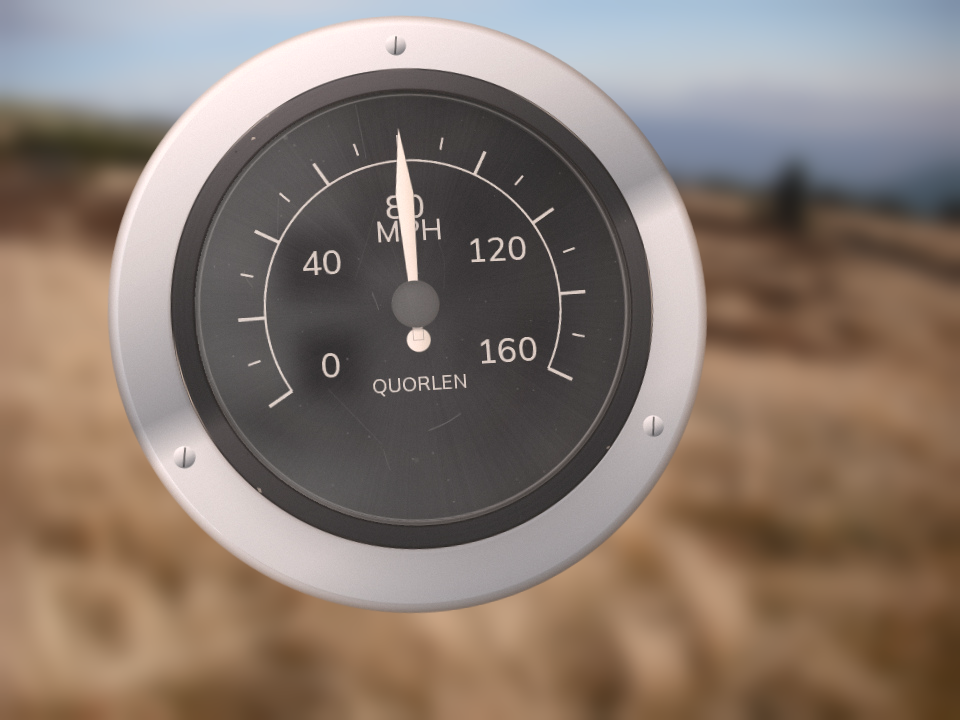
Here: 80 mph
